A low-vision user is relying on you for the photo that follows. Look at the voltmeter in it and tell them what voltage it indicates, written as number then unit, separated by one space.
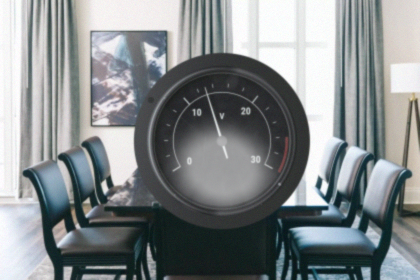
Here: 13 V
